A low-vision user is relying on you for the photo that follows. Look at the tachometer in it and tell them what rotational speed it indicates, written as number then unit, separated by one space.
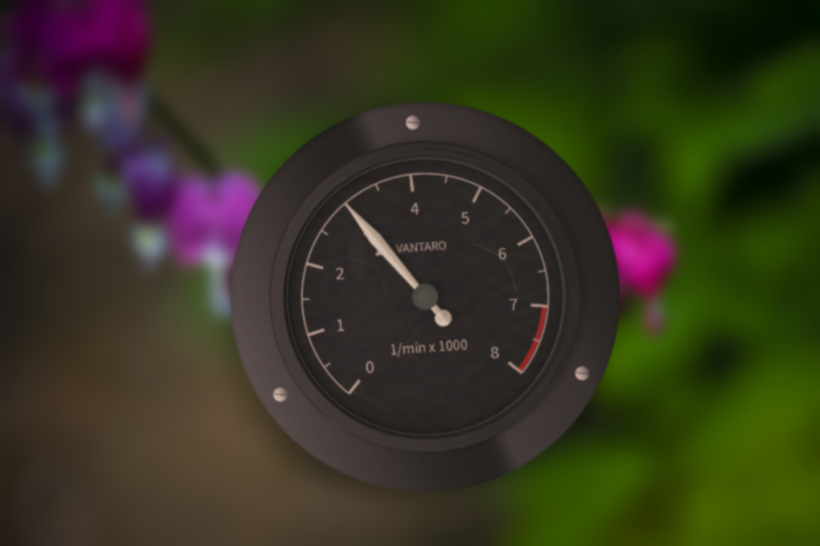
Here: 3000 rpm
